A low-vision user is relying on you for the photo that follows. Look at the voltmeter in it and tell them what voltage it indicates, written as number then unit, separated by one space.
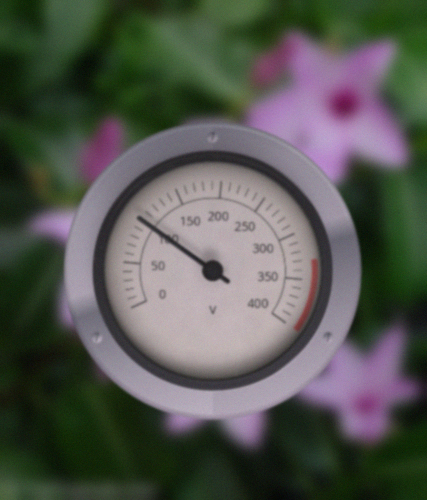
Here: 100 V
